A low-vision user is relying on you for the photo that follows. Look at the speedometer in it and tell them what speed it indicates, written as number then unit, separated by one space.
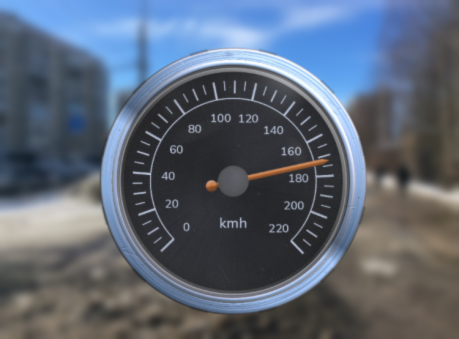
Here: 172.5 km/h
